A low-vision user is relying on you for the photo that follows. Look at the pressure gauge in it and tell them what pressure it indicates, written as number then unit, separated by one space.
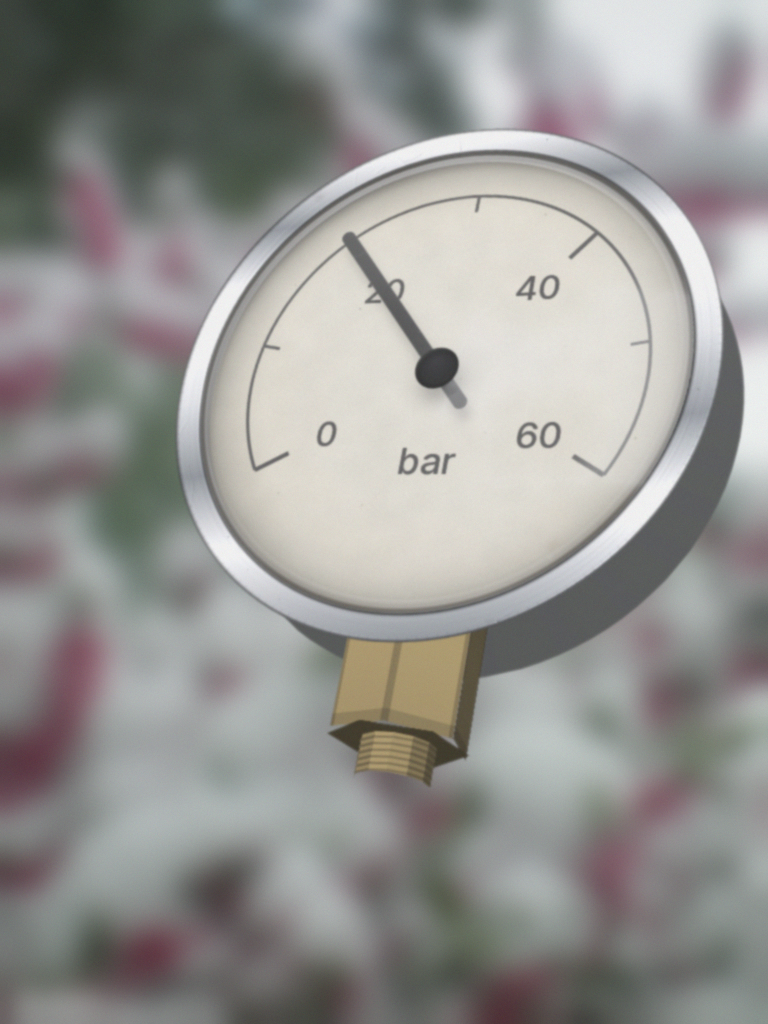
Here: 20 bar
